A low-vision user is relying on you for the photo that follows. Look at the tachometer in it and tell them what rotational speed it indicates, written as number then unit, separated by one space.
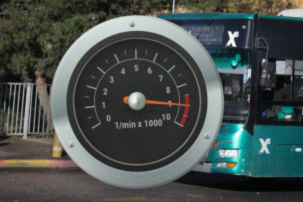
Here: 9000 rpm
